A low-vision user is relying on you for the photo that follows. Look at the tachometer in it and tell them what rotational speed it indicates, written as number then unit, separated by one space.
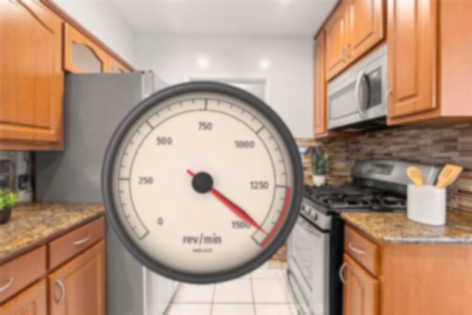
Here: 1450 rpm
